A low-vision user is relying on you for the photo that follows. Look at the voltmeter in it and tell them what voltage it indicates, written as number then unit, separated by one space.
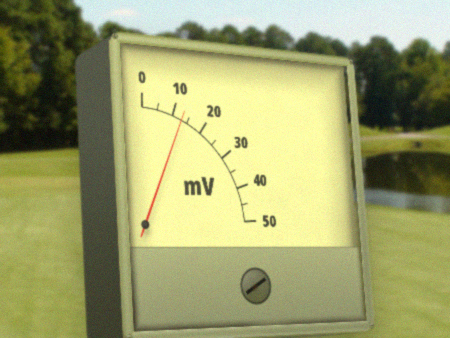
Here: 12.5 mV
